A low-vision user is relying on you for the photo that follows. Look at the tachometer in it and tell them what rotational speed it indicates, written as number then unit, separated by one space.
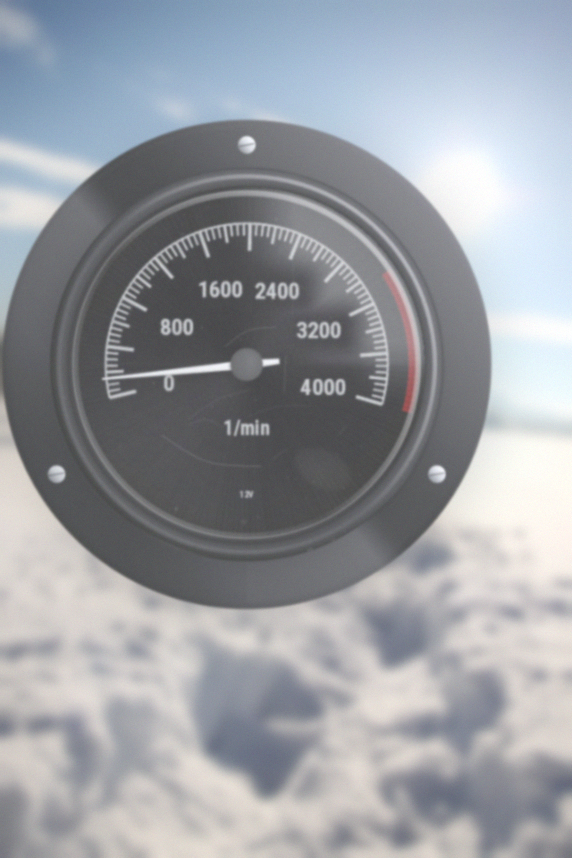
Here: 150 rpm
